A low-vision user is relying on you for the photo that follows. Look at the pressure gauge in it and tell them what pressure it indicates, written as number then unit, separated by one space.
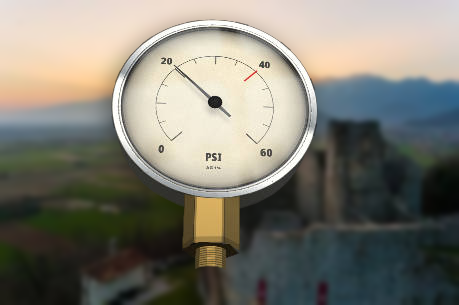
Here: 20 psi
